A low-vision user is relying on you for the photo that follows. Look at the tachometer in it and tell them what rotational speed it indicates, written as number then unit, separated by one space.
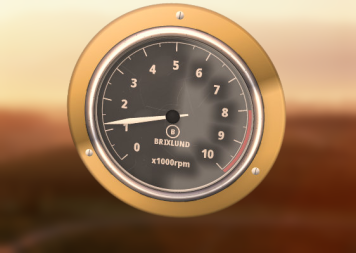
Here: 1250 rpm
